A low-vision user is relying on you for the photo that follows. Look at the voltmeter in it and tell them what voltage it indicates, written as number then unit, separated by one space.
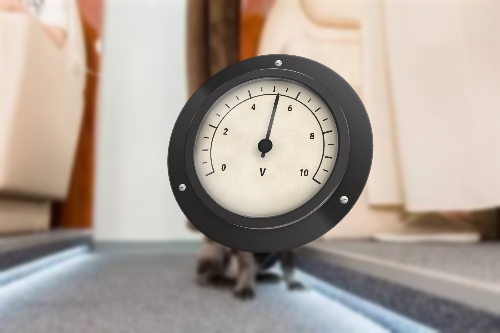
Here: 5.25 V
